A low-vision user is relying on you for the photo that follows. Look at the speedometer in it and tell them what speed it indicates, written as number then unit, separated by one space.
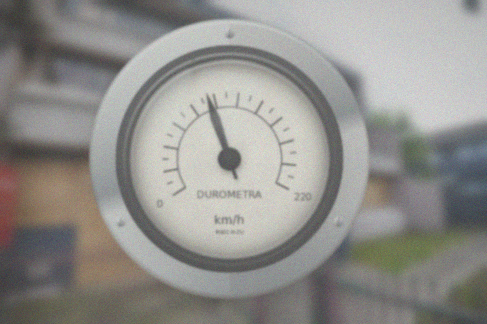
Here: 95 km/h
